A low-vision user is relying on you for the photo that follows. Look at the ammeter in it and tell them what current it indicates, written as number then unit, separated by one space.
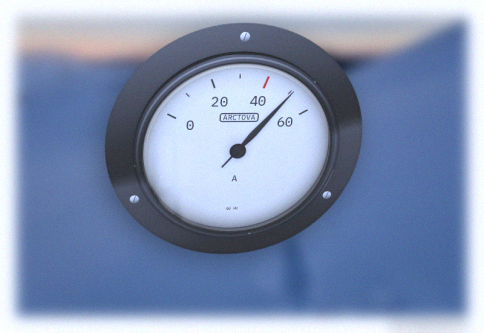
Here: 50 A
